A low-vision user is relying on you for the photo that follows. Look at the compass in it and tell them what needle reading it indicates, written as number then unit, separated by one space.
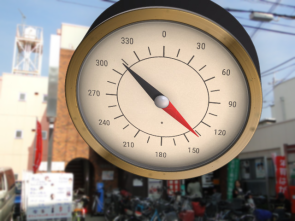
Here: 135 °
